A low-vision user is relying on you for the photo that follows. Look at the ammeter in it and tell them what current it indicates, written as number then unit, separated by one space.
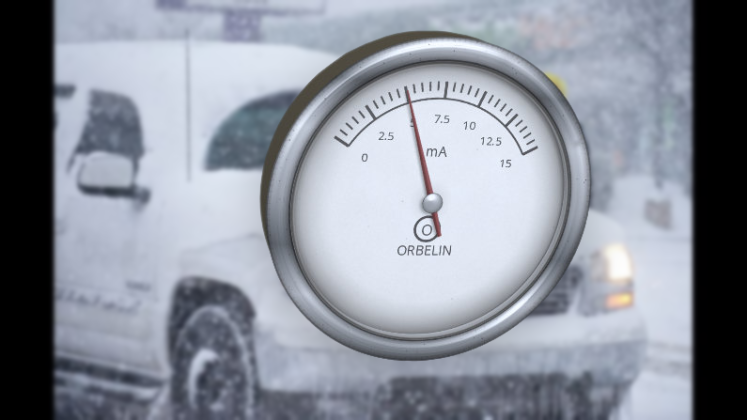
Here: 5 mA
